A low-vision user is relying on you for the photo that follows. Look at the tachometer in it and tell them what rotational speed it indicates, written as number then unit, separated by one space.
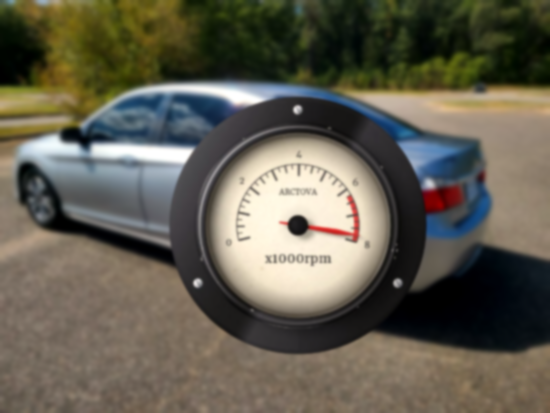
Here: 7750 rpm
